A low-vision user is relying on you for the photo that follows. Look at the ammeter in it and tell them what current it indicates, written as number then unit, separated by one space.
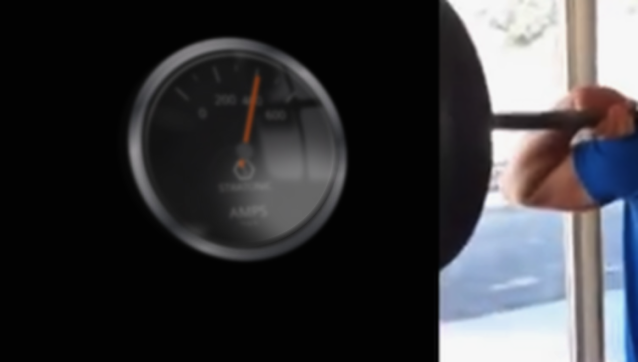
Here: 400 A
